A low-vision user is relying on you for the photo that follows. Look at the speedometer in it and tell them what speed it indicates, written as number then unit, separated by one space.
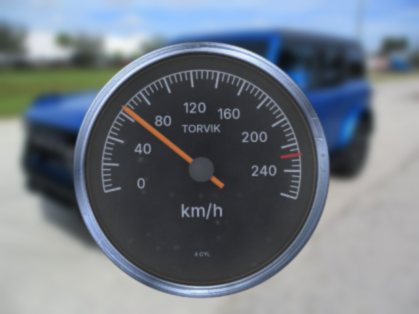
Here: 64 km/h
